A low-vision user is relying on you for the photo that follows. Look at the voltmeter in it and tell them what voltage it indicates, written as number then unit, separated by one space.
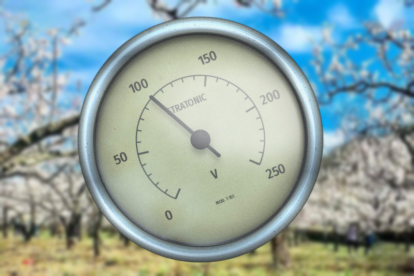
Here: 100 V
